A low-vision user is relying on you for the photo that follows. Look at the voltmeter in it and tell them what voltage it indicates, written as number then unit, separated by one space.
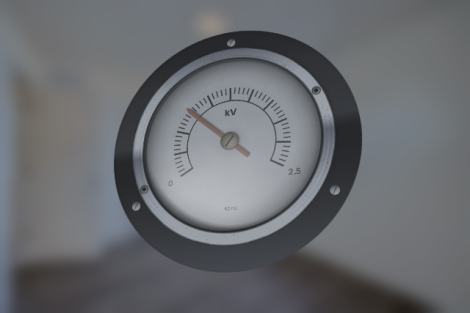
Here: 0.75 kV
